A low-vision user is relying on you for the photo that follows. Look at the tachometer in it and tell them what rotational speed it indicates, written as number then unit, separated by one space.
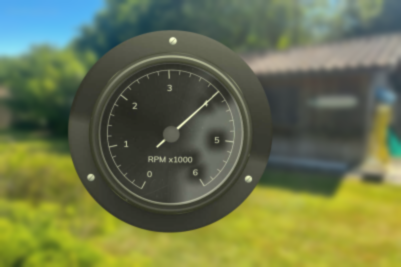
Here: 4000 rpm
